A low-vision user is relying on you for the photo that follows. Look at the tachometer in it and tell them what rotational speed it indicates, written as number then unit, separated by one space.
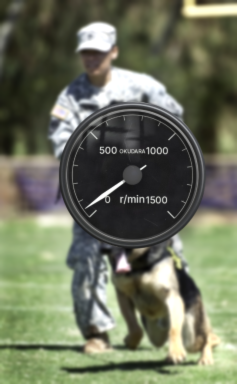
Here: 50 rpm
